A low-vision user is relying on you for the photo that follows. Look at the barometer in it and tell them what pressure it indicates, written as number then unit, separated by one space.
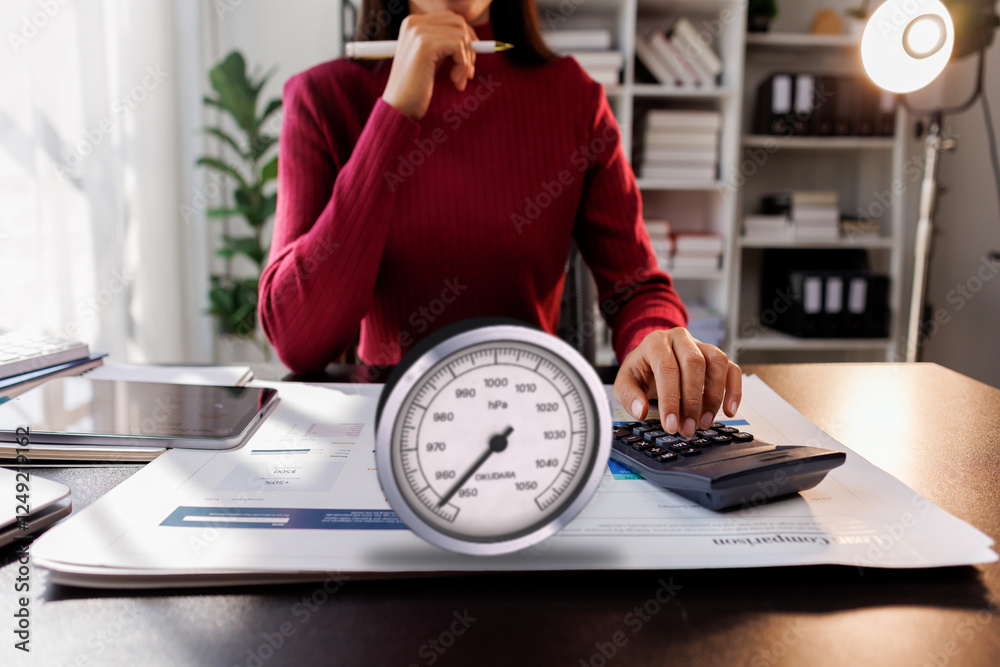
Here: 955 hPa
